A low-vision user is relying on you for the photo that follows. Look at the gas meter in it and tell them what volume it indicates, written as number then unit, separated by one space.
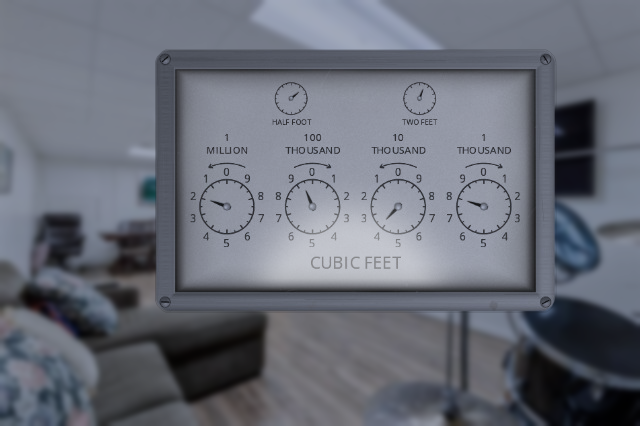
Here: 193800 ft³
